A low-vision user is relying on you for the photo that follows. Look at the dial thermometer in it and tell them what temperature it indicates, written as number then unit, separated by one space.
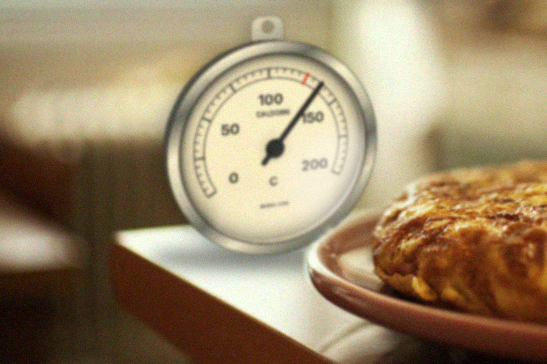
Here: 135 °C
